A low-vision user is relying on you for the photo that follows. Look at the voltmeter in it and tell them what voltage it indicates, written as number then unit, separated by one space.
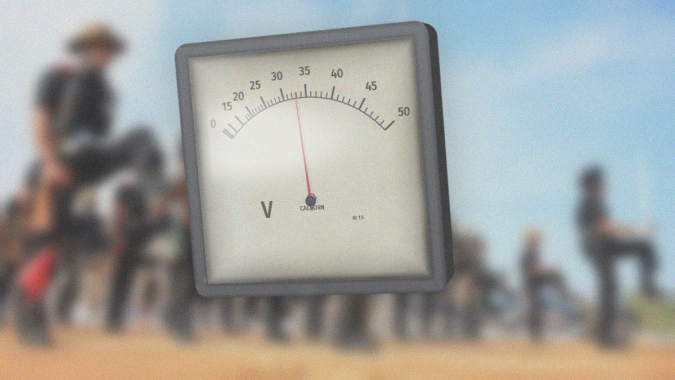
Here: 33 V
